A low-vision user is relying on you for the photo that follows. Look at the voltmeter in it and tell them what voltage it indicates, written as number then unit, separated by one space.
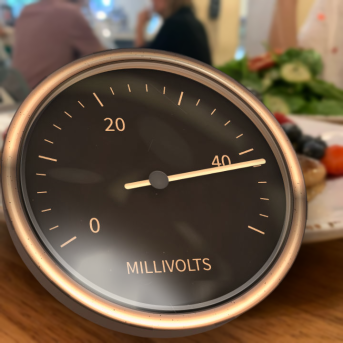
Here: 42 mV
